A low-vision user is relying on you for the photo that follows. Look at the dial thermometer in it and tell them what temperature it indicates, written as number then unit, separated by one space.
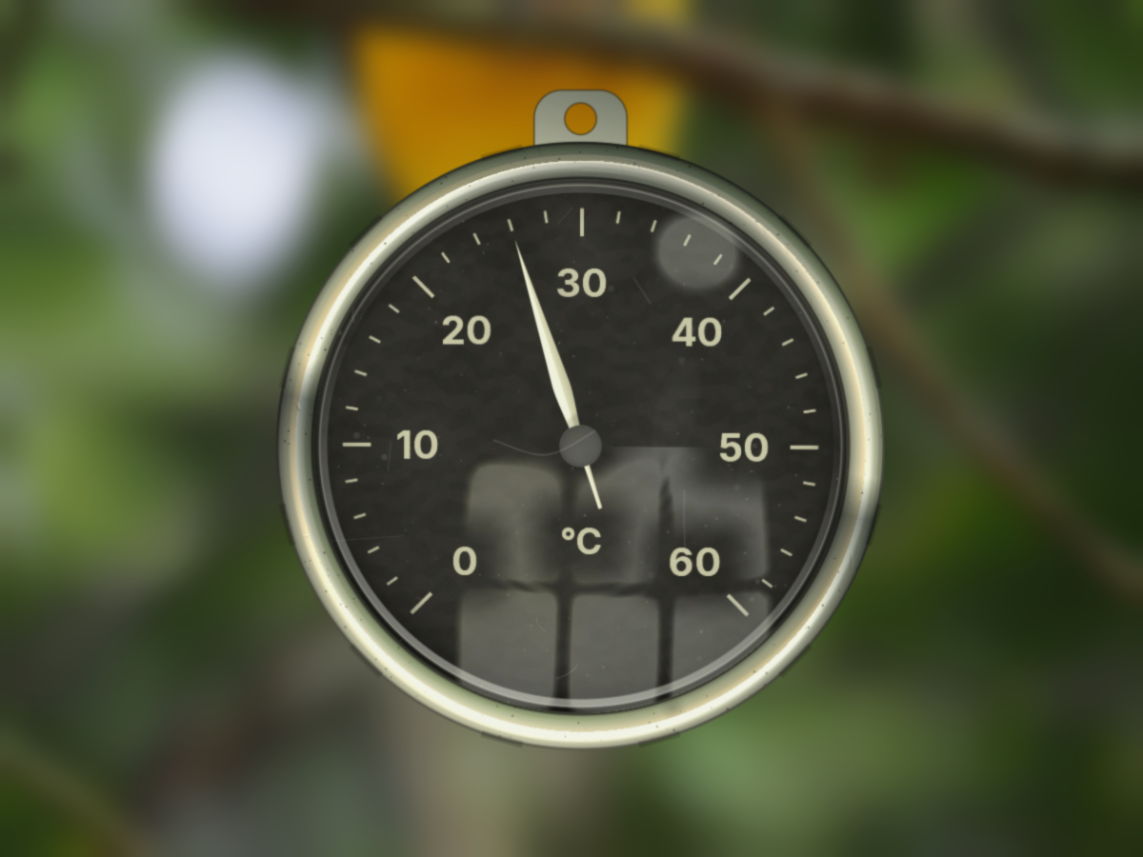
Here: 26 °C
